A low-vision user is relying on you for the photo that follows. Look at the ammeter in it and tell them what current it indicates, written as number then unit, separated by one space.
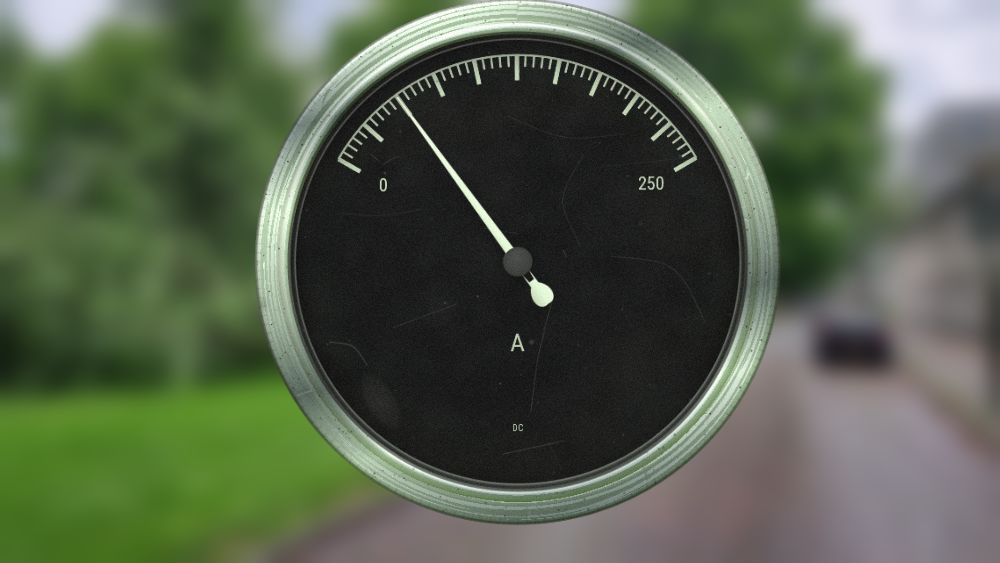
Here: 50 A
